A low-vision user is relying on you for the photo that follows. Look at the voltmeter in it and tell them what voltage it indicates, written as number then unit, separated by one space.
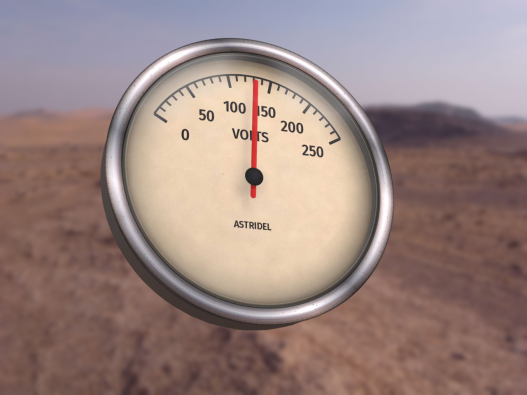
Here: 130 V
